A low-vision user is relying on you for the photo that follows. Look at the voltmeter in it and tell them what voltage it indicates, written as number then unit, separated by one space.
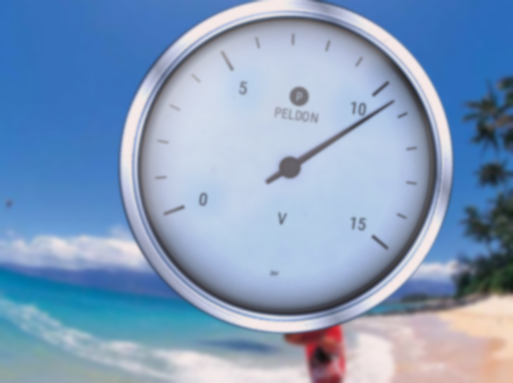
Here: 10.5 V
